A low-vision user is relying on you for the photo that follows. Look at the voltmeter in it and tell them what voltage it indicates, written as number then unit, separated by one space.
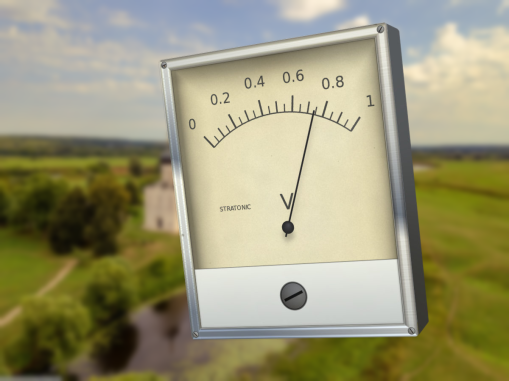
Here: 0.75 V
